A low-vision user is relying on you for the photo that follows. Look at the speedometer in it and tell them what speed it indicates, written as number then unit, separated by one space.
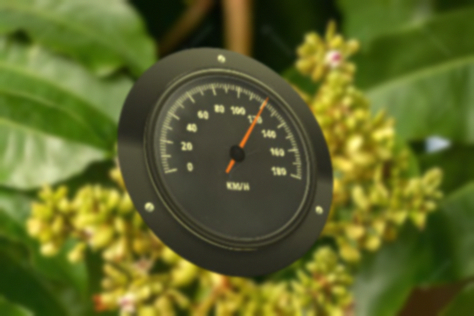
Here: 120 km/h
